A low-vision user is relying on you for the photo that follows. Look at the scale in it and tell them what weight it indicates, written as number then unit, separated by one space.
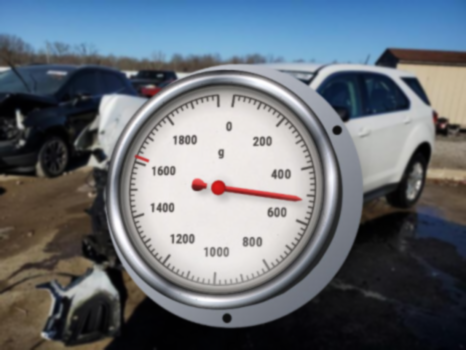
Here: 520 g
